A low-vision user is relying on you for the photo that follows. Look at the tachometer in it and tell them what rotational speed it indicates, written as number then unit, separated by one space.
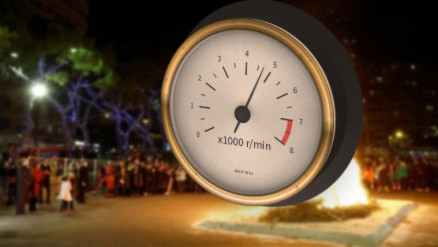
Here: 4750 rpm
